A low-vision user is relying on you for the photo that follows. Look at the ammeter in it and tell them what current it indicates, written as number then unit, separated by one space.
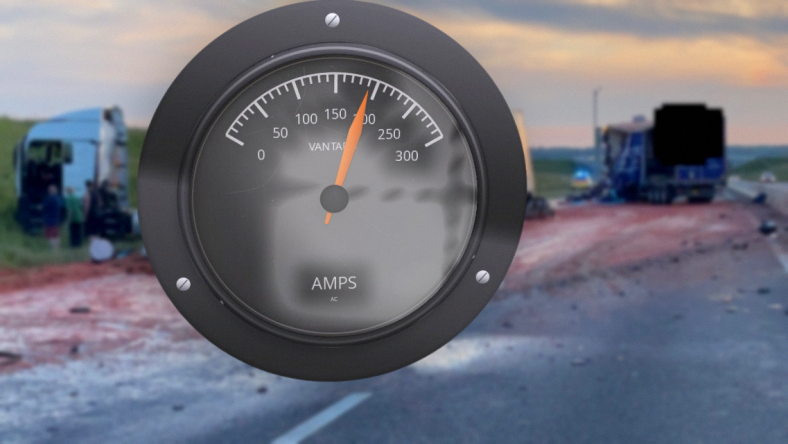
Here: 190 A
